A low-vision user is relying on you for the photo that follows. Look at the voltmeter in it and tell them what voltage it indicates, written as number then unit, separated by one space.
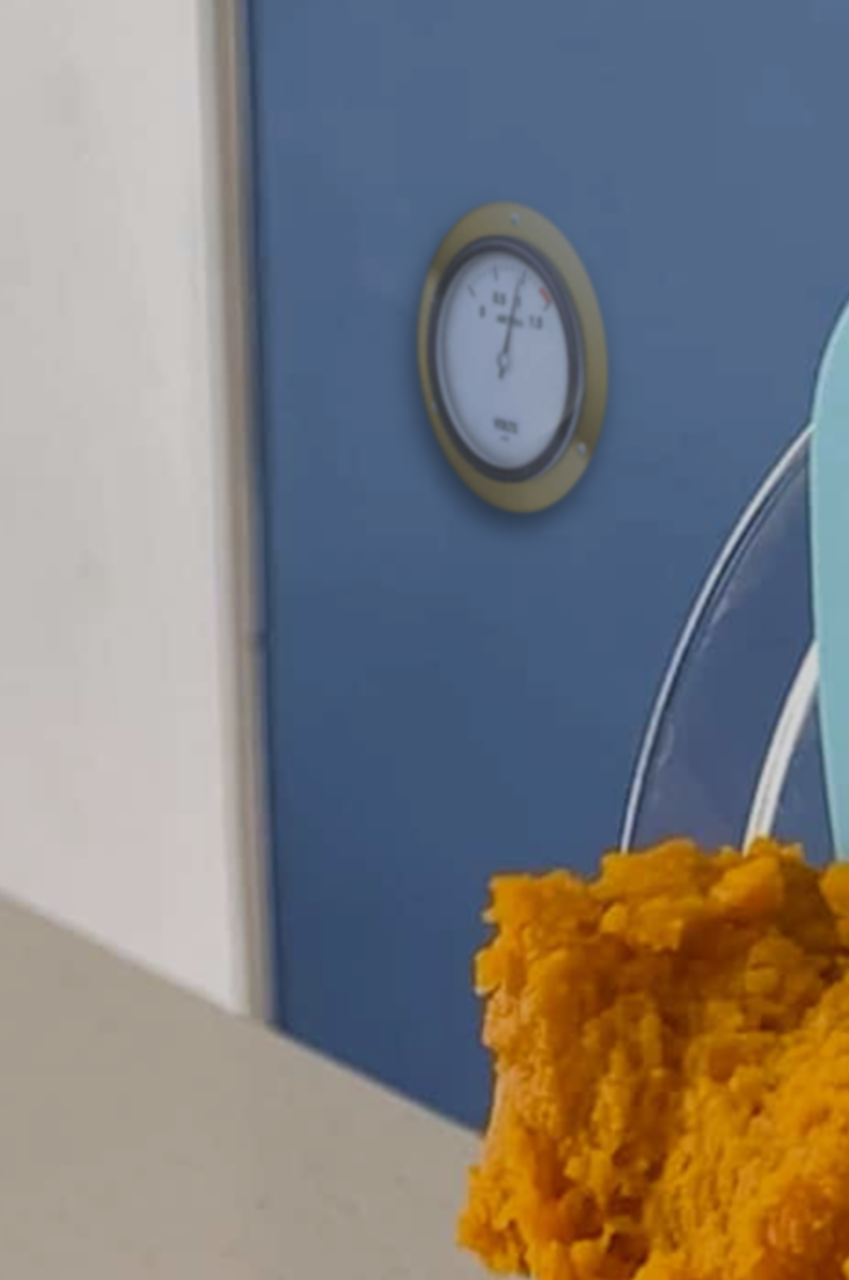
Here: 1 V
